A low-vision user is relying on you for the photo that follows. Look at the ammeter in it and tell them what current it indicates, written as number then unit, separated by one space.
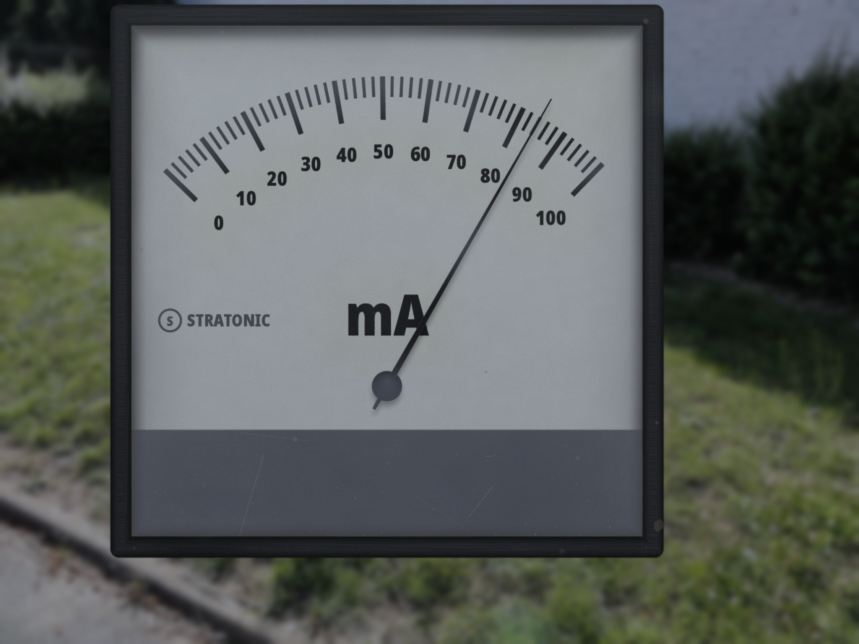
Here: 84 mA
